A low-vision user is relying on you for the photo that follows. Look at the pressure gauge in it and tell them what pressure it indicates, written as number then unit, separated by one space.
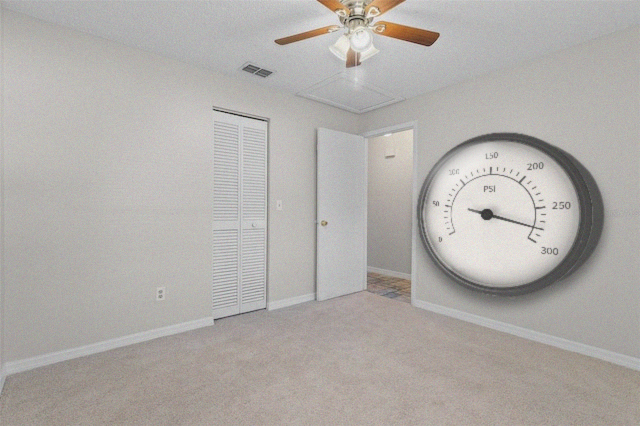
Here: 280 psi
